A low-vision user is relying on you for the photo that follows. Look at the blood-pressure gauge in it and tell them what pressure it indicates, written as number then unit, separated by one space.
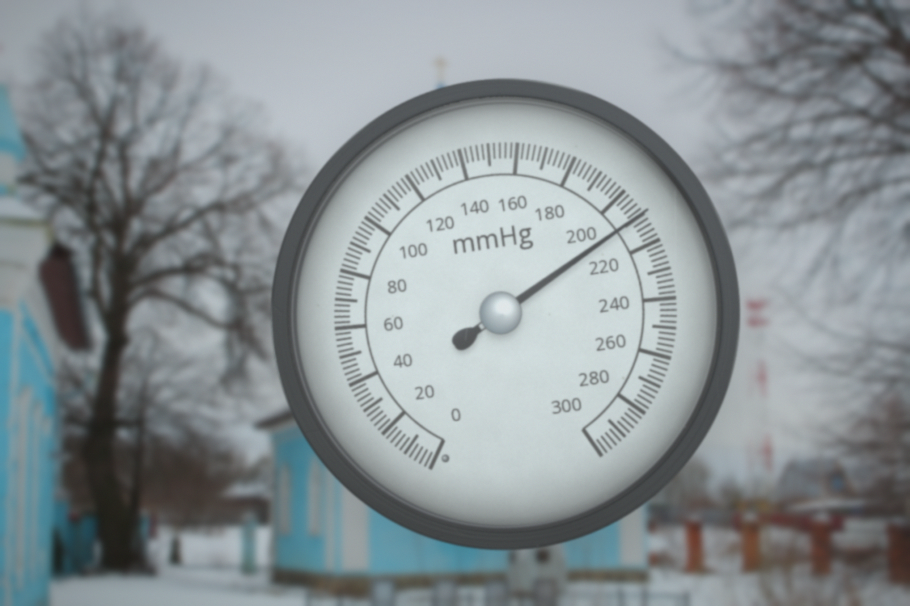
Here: 210 mmHg
